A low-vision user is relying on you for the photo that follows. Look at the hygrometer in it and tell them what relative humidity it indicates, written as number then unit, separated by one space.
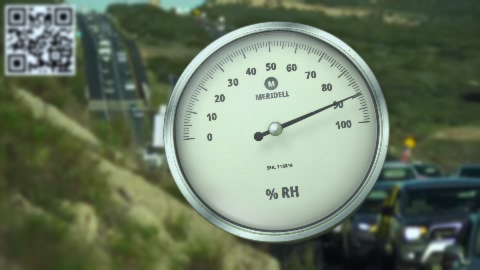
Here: 90 %
